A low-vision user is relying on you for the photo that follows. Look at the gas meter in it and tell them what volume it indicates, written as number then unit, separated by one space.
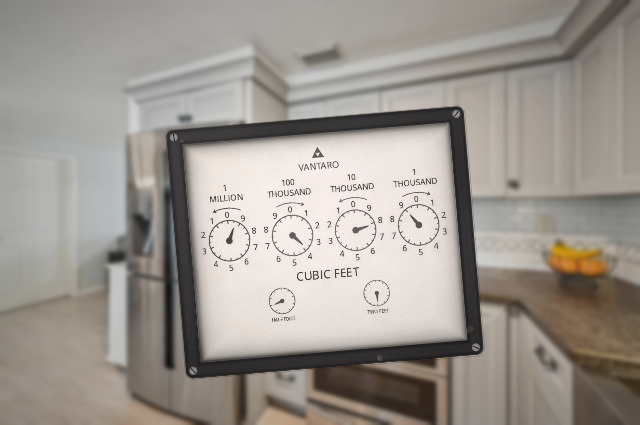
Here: 937900 ft³
